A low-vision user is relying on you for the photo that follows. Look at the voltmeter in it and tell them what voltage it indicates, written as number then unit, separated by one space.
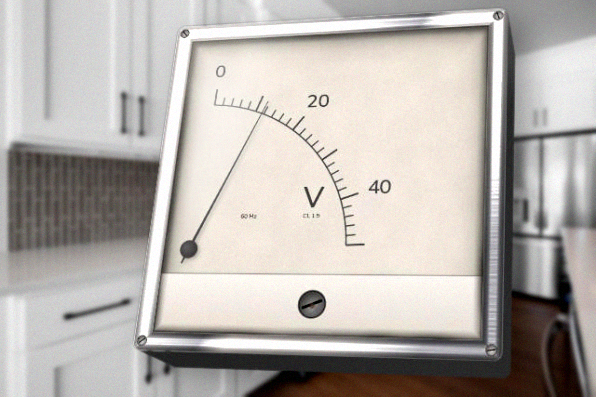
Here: 12 V
